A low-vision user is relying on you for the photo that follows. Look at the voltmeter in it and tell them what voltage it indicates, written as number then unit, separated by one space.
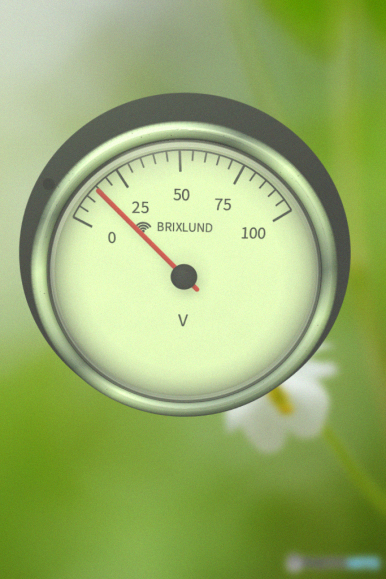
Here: 15 V
